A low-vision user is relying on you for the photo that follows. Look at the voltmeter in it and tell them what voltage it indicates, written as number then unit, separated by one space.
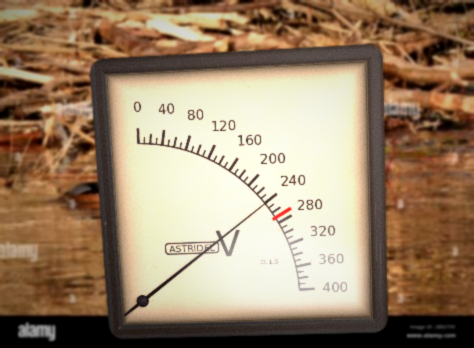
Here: 240 V
